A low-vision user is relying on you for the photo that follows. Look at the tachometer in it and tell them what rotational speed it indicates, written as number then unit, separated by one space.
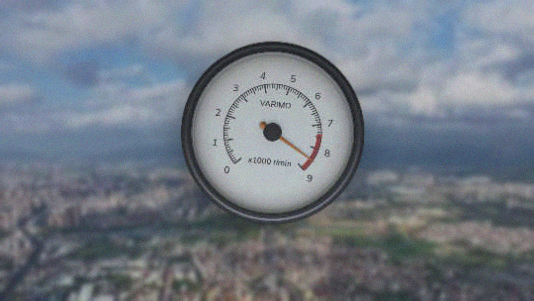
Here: 8500 rpm
